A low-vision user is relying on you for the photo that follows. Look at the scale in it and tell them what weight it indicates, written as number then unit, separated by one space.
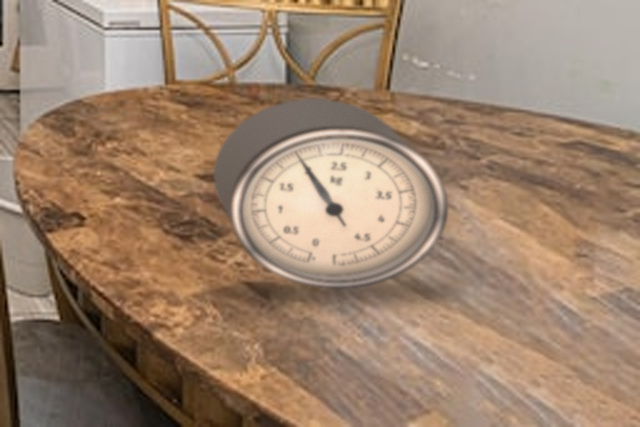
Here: 2 kg
